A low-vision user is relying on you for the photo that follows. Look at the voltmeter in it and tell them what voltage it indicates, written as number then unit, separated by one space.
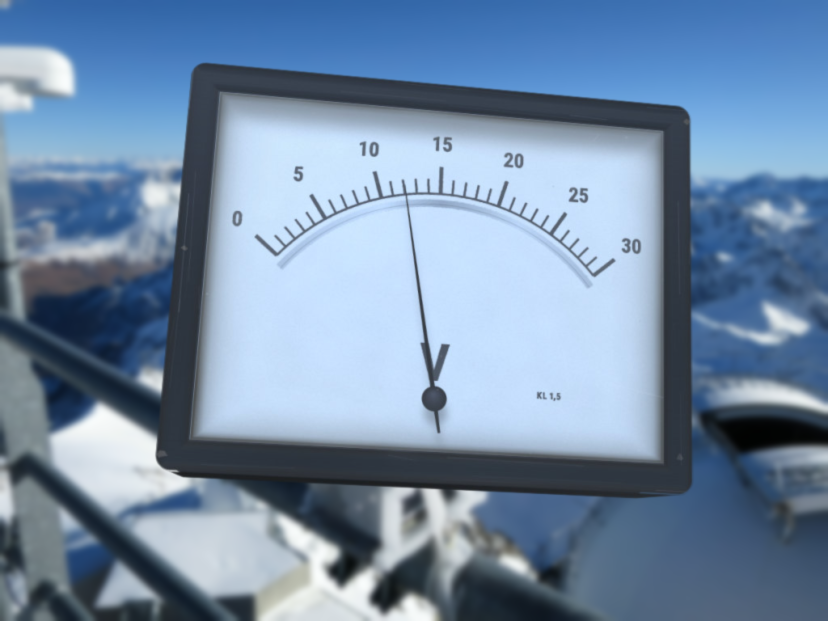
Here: 12 V
